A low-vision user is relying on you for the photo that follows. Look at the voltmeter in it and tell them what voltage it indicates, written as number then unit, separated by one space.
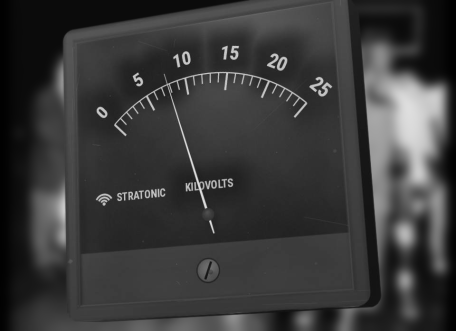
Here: 8 kV
